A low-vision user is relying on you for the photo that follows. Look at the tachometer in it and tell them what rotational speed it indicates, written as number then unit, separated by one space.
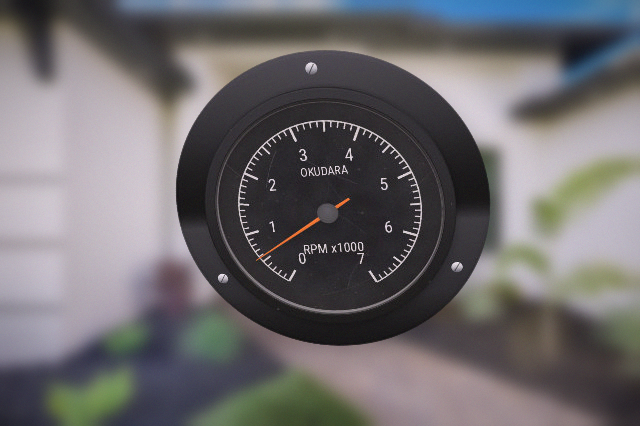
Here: 600 rpm
